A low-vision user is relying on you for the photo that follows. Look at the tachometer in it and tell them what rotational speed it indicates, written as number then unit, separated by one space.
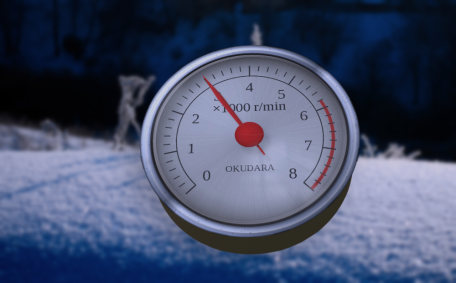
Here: 3000 rpm
